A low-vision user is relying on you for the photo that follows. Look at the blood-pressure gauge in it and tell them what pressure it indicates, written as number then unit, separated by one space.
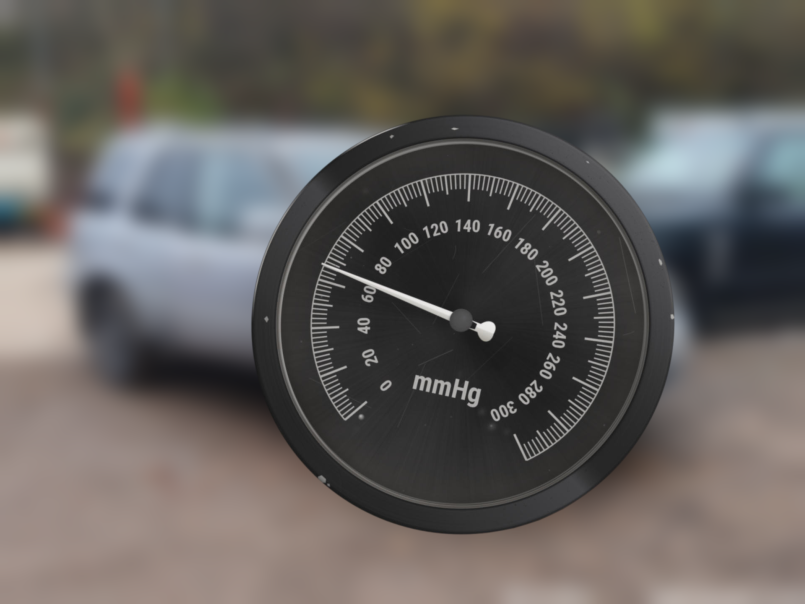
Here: 66 mmHg
